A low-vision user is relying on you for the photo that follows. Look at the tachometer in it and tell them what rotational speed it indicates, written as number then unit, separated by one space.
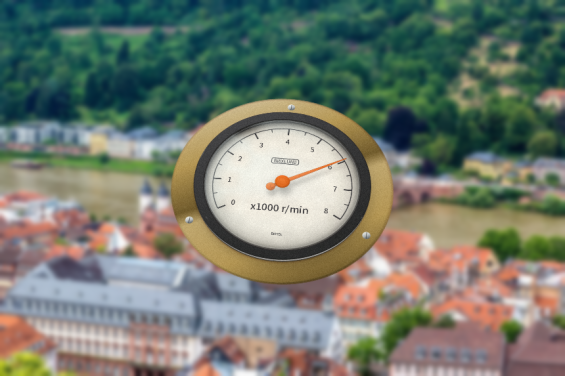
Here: 6000 rpm
